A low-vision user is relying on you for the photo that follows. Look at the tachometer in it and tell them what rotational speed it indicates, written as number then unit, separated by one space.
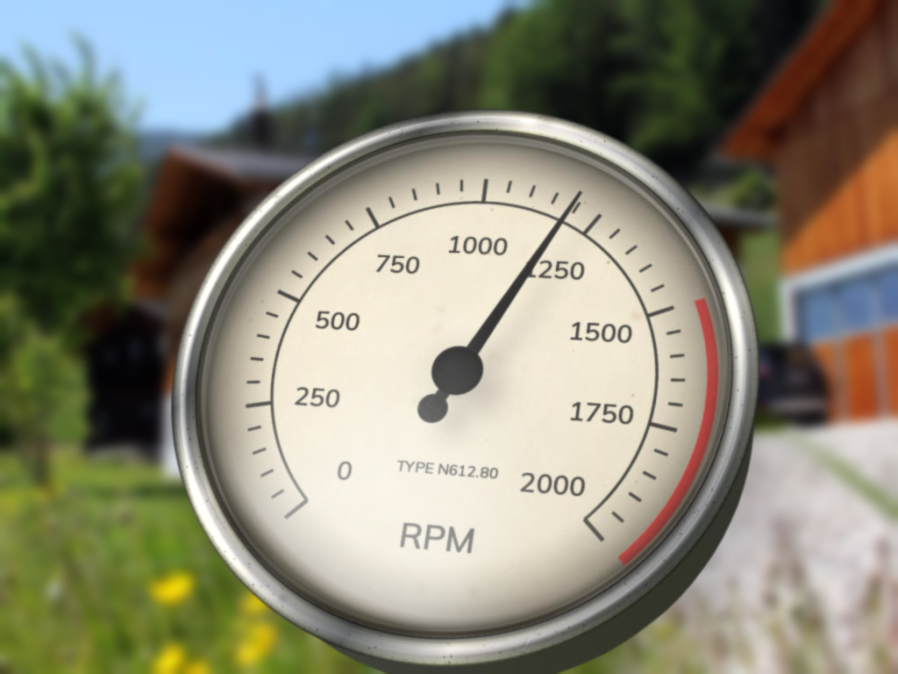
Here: 1200 rpm
